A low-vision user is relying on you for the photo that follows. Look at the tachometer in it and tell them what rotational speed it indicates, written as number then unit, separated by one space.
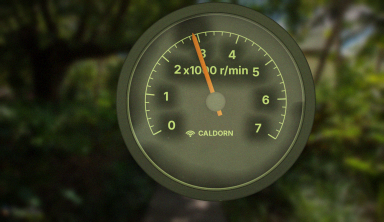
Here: 2900 rpm
